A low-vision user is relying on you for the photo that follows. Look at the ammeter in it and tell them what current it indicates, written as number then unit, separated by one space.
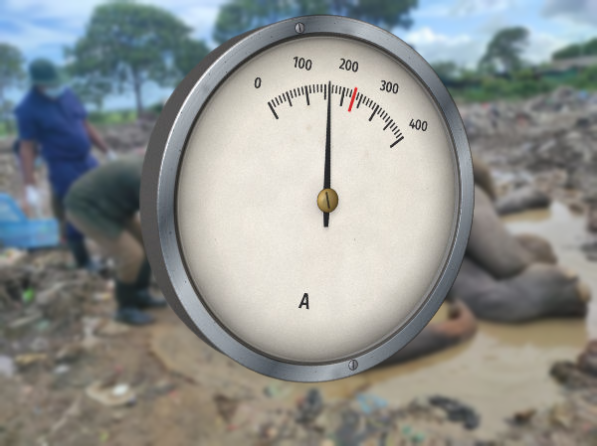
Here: 150 A
